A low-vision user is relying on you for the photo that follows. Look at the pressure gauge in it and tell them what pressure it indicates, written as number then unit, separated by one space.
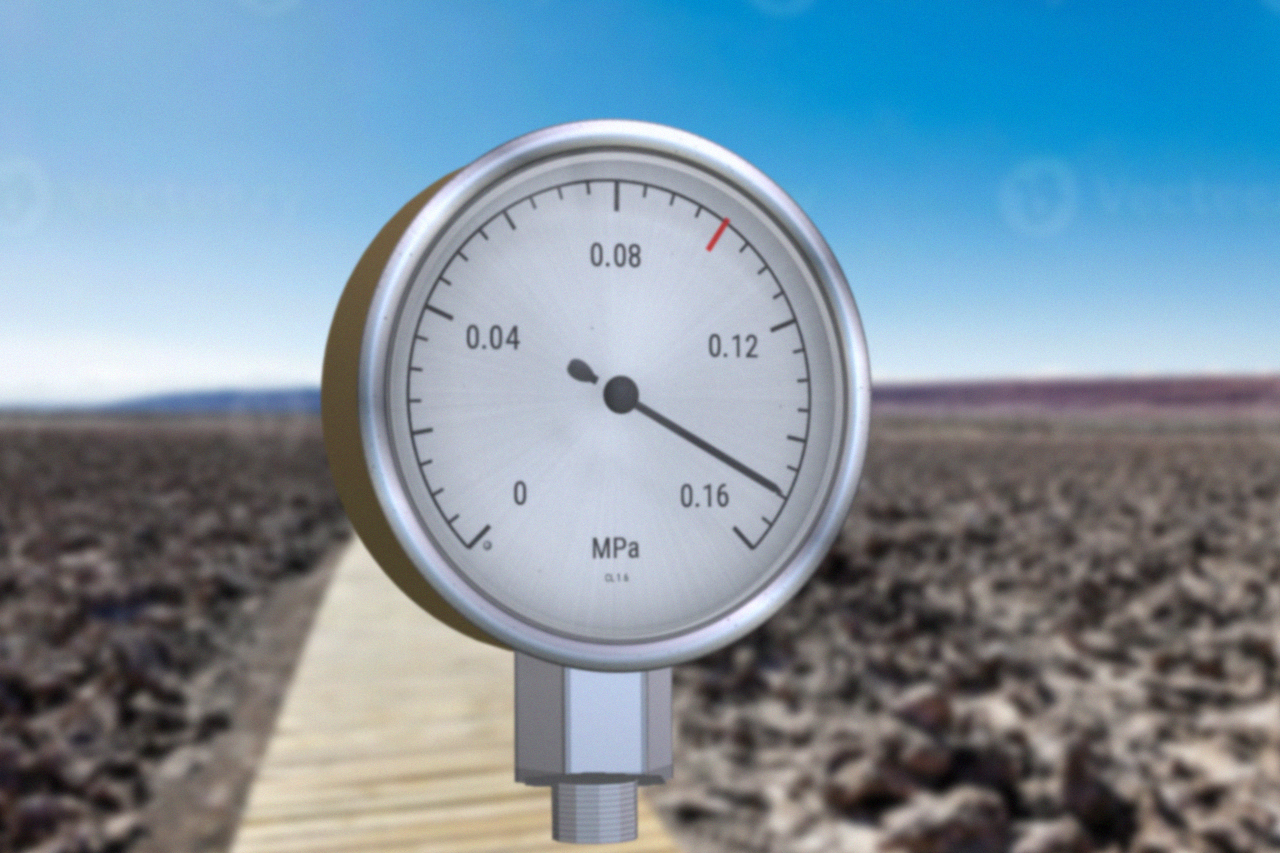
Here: 0.15 MPa
